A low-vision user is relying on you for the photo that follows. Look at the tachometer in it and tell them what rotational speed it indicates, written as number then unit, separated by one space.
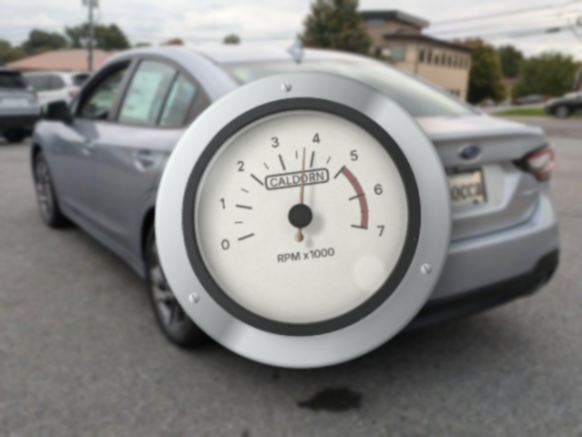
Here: 3750 rpm
